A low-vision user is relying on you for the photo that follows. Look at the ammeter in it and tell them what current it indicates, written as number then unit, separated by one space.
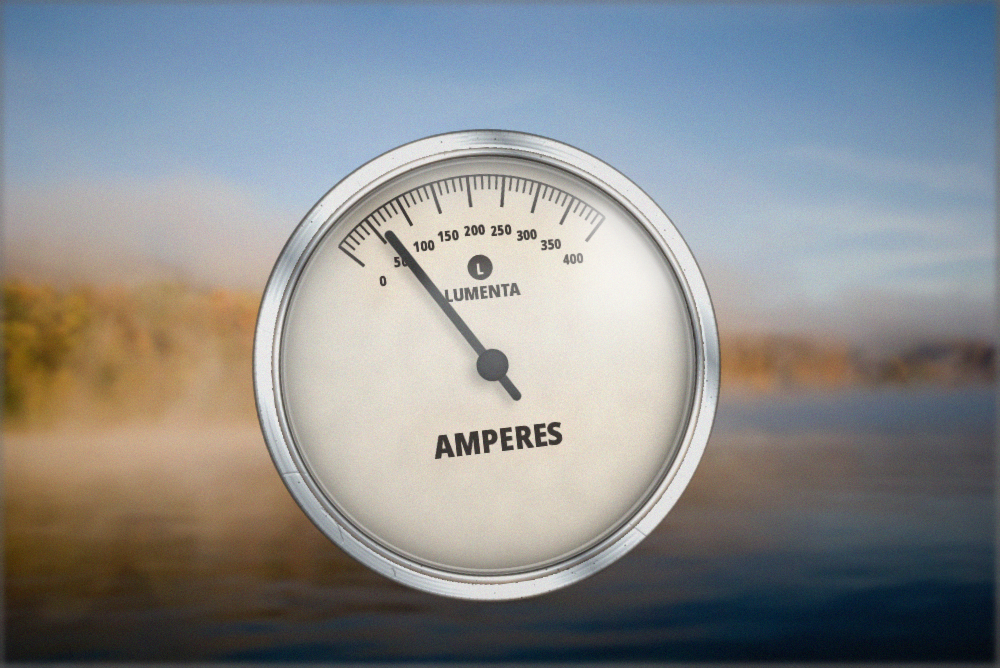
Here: 60 A
